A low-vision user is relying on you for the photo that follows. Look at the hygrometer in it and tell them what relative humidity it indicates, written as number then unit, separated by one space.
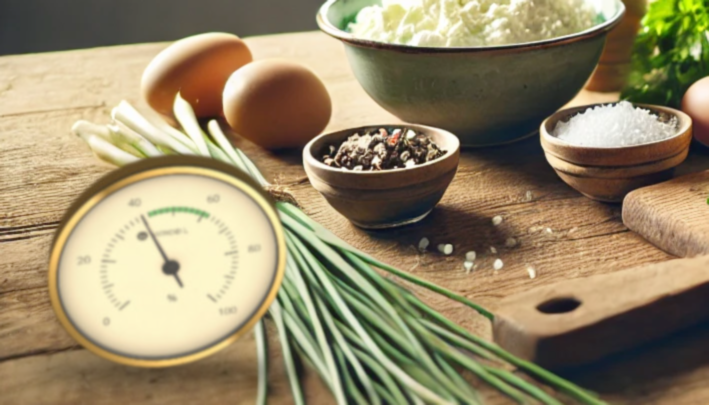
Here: 40 %
